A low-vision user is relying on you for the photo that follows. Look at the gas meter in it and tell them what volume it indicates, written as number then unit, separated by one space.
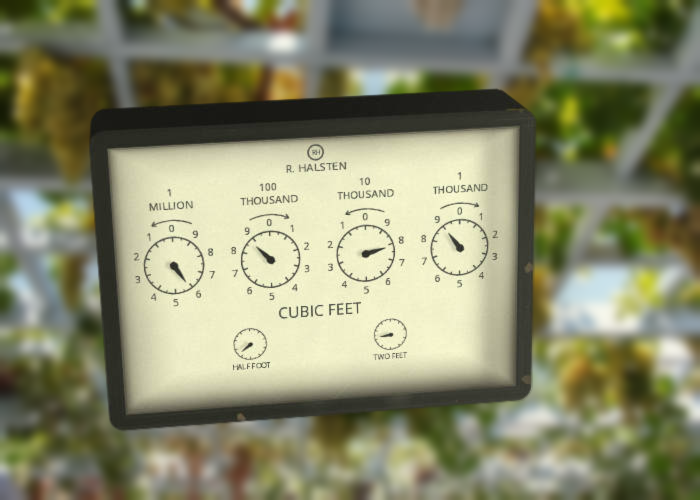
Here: 587900 ft³
